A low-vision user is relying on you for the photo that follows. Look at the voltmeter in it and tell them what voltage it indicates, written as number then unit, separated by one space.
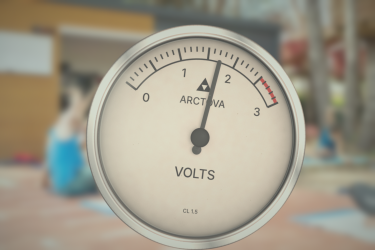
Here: 1.7 V
